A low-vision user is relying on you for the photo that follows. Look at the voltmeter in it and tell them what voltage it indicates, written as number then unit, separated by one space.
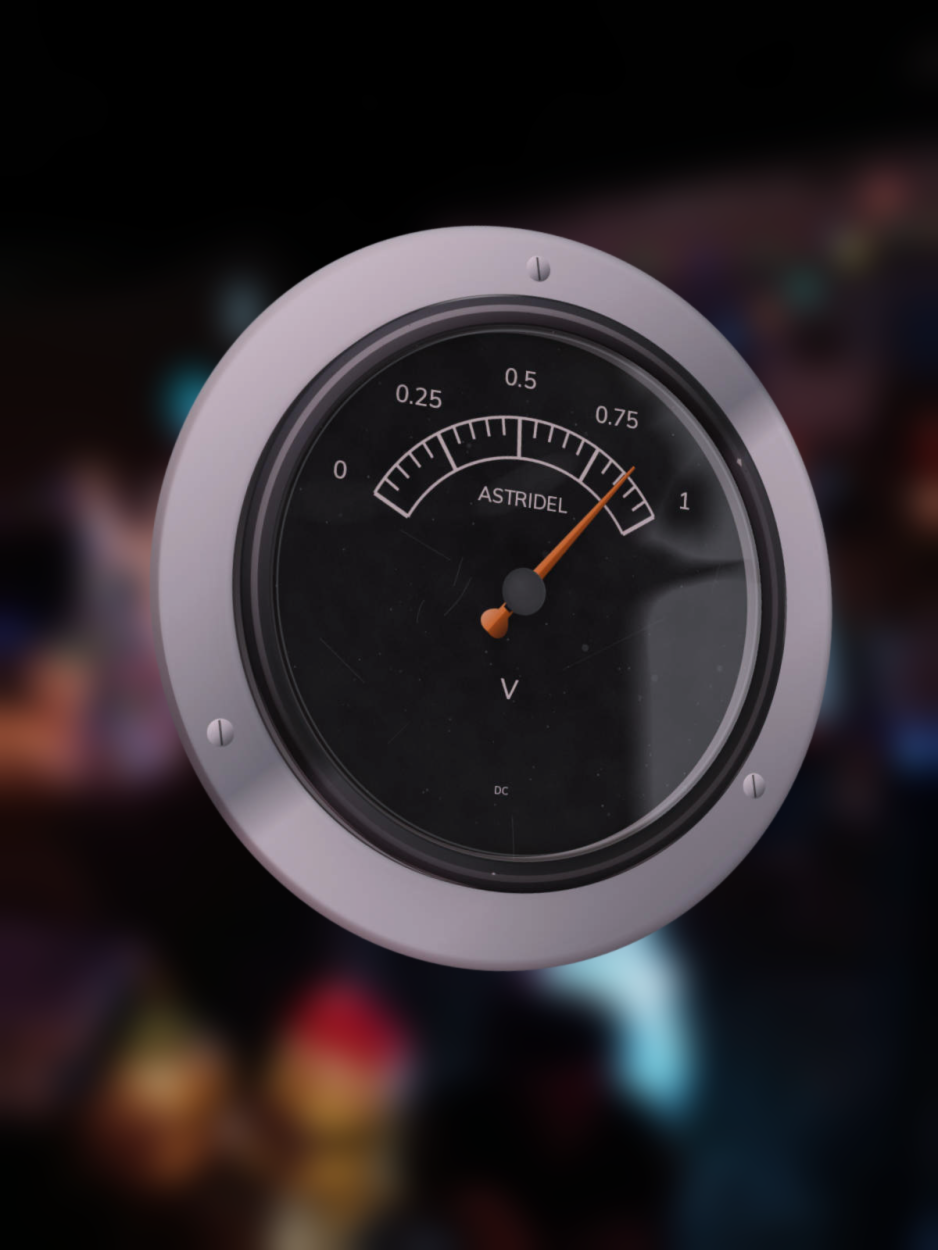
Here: 0.85 V
